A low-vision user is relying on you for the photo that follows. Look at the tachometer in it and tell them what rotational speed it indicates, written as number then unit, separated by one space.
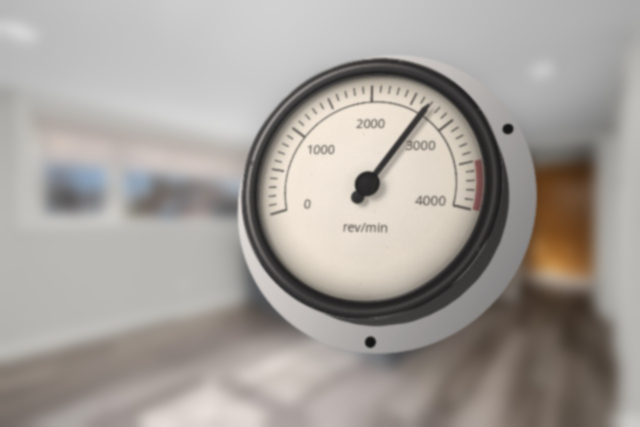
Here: 2700 rpm
